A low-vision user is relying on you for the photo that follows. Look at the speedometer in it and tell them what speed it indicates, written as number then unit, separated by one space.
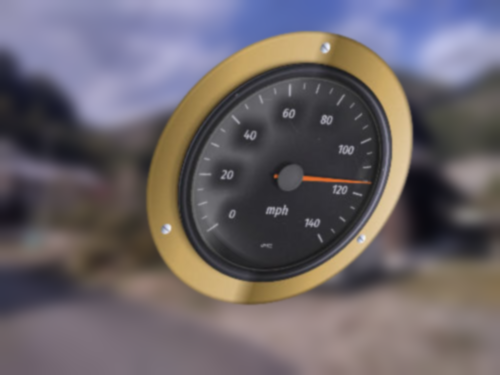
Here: 115 mph
